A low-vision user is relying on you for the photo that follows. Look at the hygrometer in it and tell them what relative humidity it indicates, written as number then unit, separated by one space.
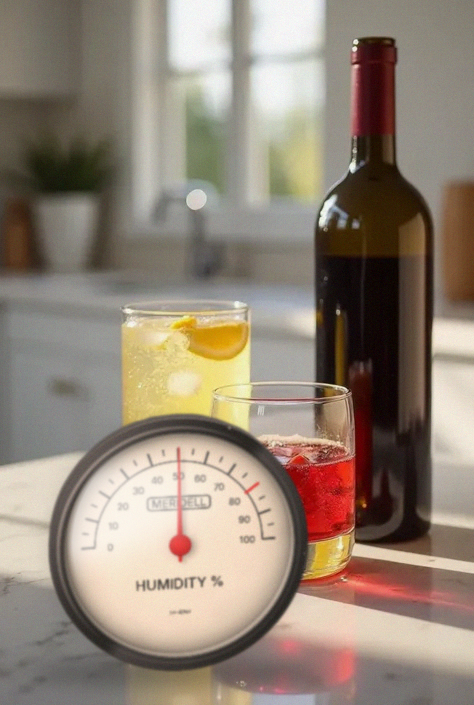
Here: 50 %
